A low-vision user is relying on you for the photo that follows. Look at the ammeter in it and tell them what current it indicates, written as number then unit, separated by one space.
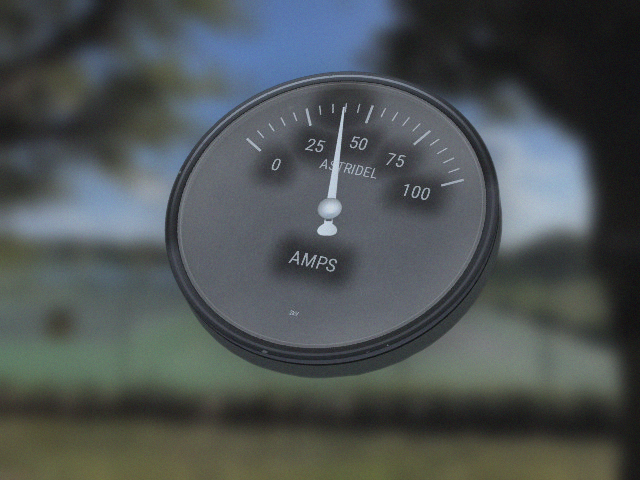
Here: 40 A
